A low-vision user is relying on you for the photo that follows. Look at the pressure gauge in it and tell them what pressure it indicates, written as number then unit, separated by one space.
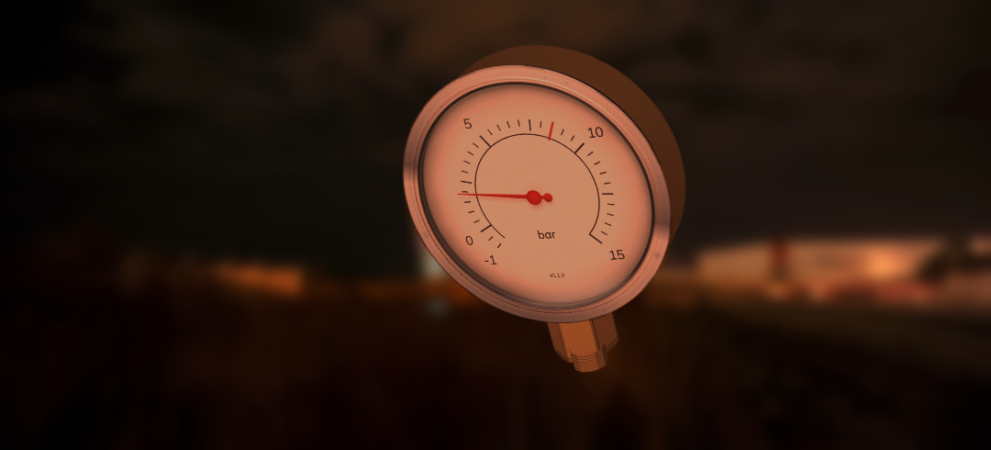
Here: 2 bar
